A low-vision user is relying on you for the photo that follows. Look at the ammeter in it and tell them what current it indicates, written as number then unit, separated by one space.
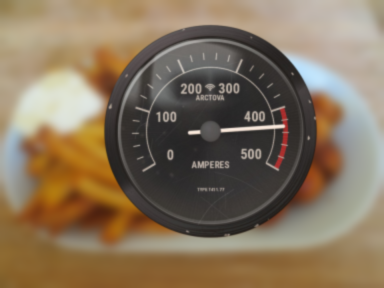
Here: 430 A
